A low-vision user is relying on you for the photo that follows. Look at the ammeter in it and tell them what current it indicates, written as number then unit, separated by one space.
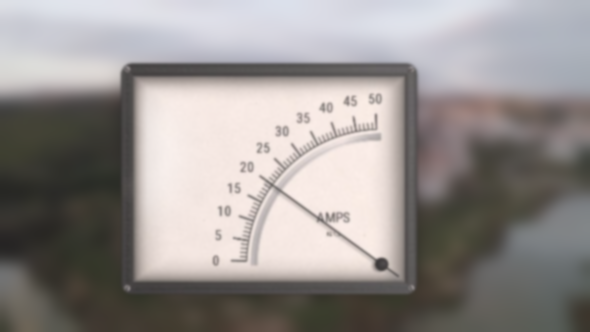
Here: 20 A
